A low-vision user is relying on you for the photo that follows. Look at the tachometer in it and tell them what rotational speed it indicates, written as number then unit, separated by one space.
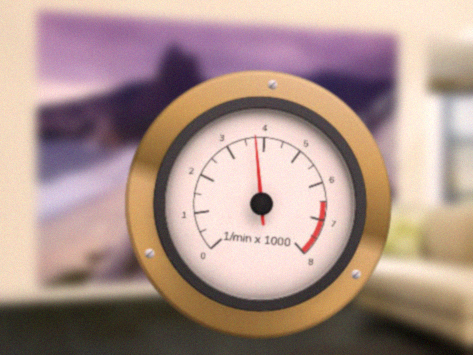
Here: 3750 rpm
